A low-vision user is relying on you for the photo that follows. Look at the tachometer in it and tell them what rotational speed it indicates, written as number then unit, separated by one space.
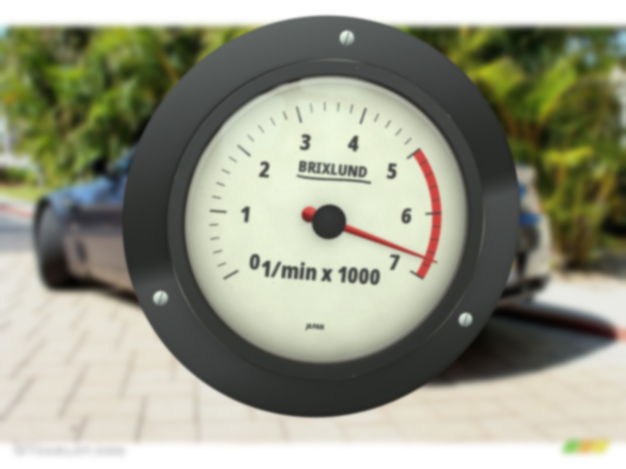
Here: 6700 rpm
